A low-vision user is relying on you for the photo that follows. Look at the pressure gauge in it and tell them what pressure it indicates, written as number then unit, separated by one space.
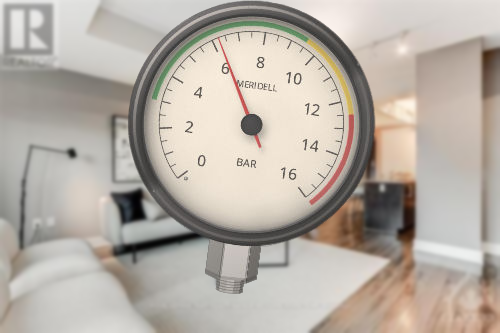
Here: 6.25 bar
